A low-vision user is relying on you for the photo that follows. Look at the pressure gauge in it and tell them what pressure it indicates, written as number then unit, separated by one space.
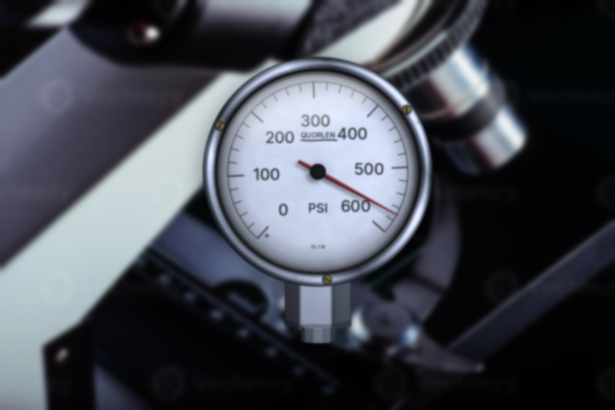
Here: 570 psi
